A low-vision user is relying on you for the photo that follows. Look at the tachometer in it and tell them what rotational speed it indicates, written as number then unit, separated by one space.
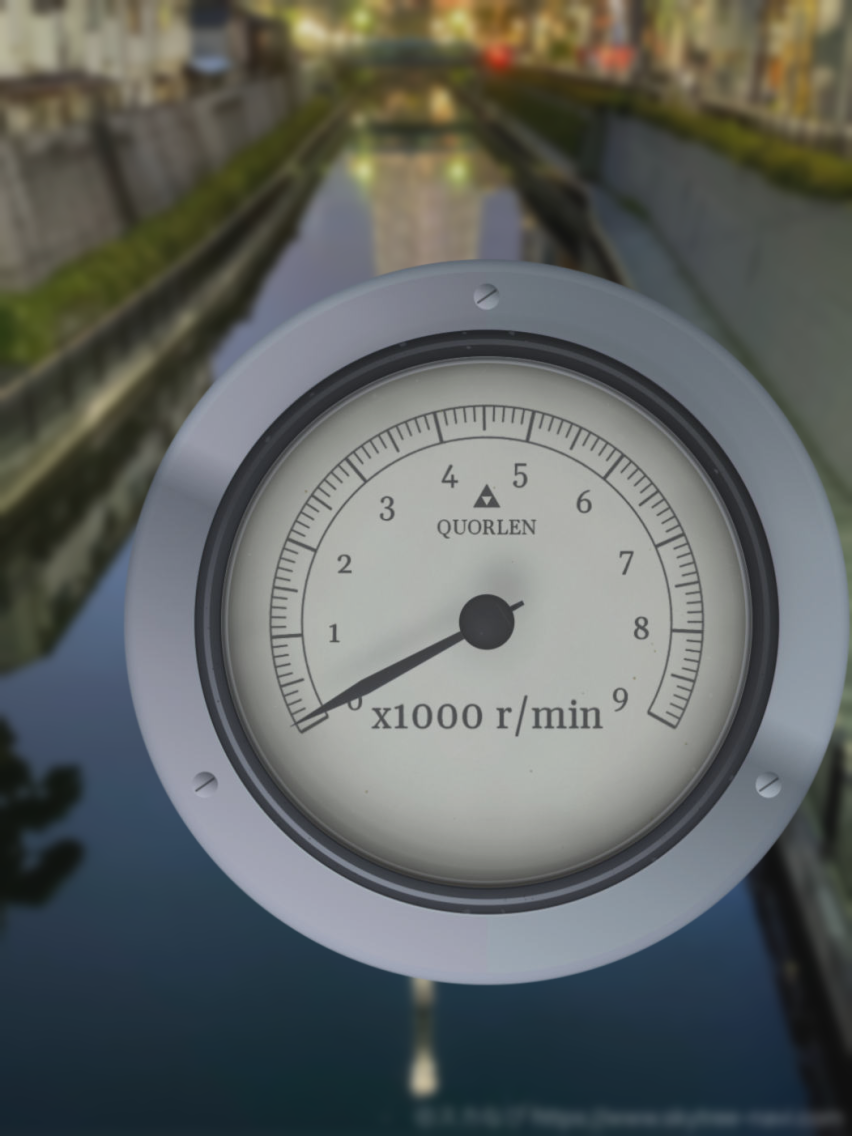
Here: 100 rpm
